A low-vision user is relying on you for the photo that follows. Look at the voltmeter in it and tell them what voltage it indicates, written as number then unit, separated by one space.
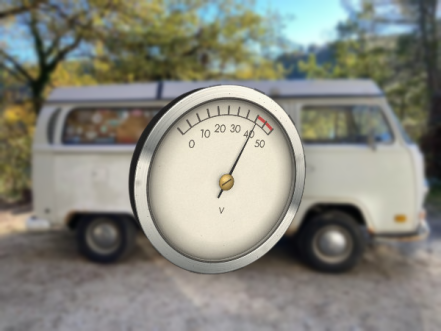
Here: 40 V
